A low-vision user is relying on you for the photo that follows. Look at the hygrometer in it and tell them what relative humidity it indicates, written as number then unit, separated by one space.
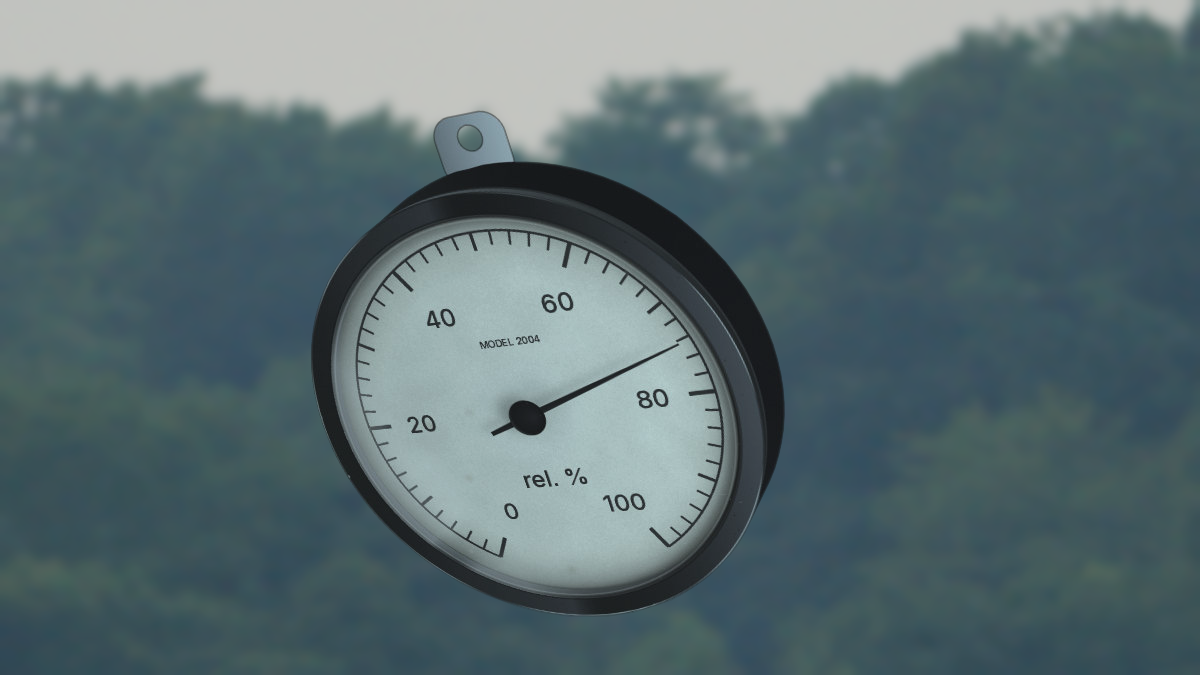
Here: 74 %
